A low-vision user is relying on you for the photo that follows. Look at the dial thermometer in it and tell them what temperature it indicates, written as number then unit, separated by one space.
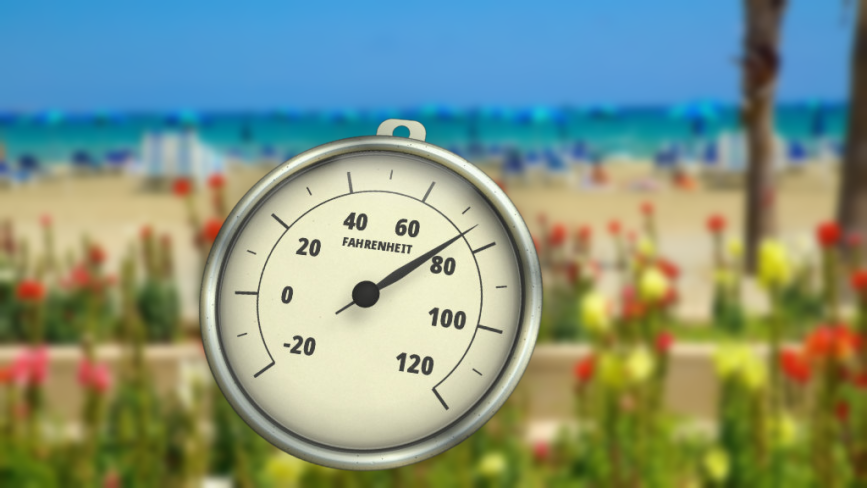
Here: 75 °F
